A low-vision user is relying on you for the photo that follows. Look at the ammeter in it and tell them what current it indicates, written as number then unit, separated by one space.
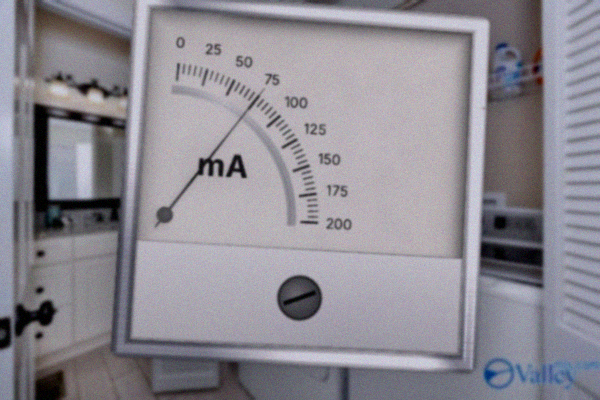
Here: 75 mA
